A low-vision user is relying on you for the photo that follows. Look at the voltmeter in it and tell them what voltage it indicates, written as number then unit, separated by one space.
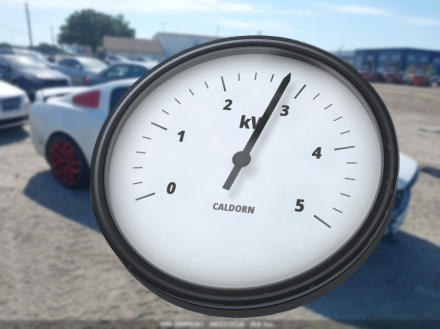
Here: 2.8 kV
